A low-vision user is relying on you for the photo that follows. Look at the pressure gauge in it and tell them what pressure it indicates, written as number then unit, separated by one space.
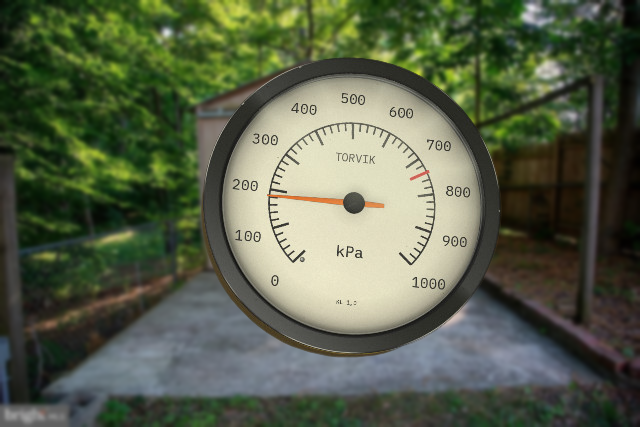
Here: 180 kPa
